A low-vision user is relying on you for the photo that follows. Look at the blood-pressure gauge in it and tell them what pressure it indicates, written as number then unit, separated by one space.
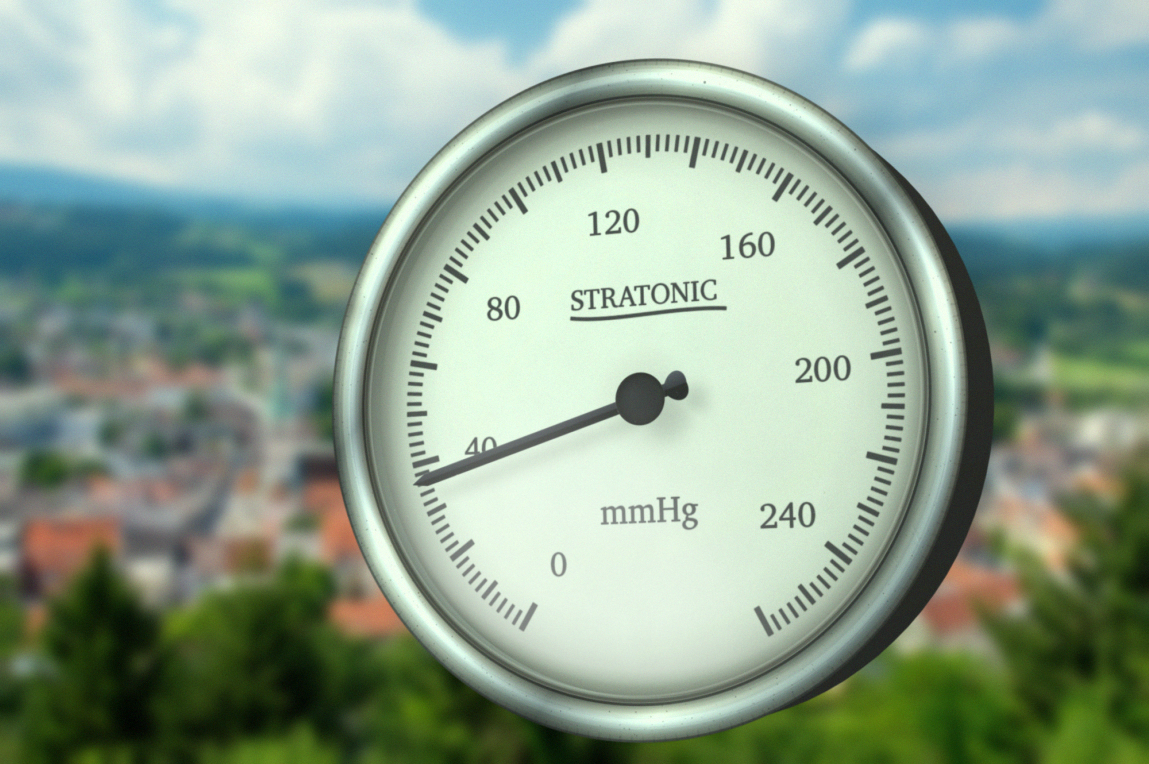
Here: 36 mmHg
